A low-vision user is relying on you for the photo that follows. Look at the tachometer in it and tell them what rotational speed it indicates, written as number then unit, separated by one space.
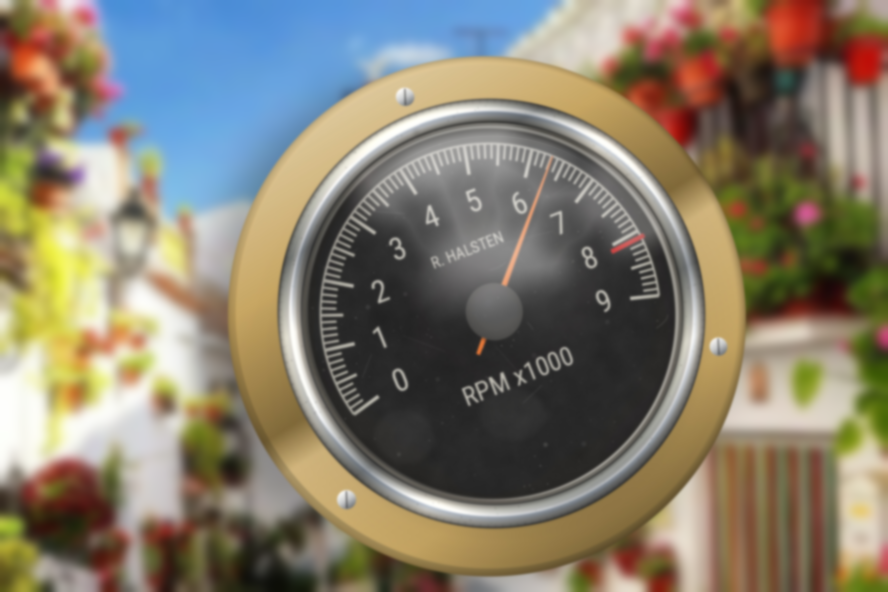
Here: 6300 rpm
